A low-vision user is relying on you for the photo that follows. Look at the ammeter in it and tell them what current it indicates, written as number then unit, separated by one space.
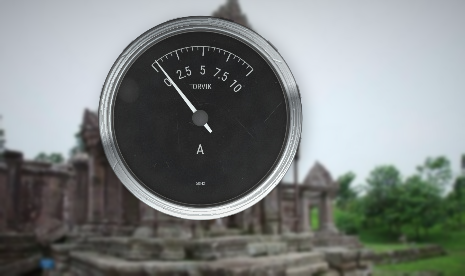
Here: 0.5 A
